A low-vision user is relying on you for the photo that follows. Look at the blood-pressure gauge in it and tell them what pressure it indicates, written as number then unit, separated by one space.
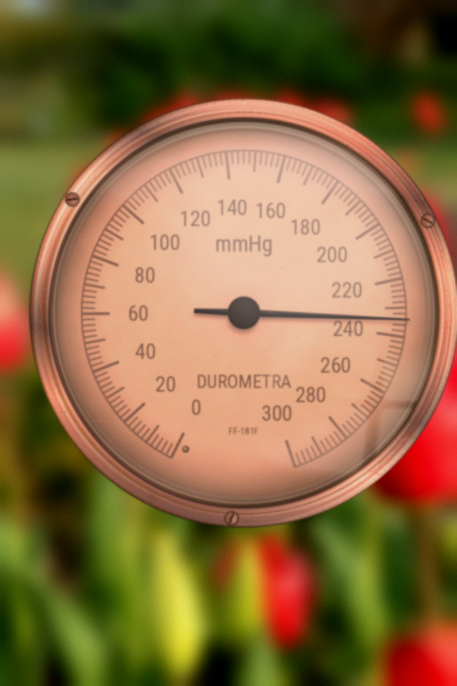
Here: 234 mmHg
